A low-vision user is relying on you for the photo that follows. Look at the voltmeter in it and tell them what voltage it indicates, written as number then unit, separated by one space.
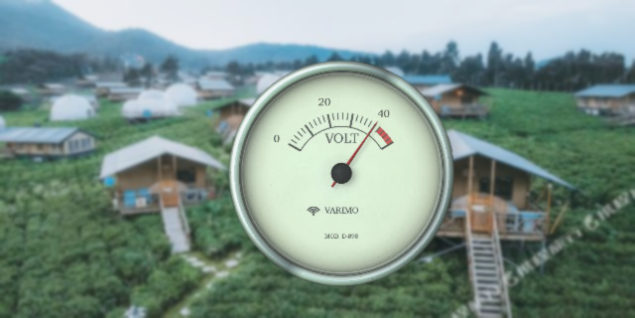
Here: 40 V
